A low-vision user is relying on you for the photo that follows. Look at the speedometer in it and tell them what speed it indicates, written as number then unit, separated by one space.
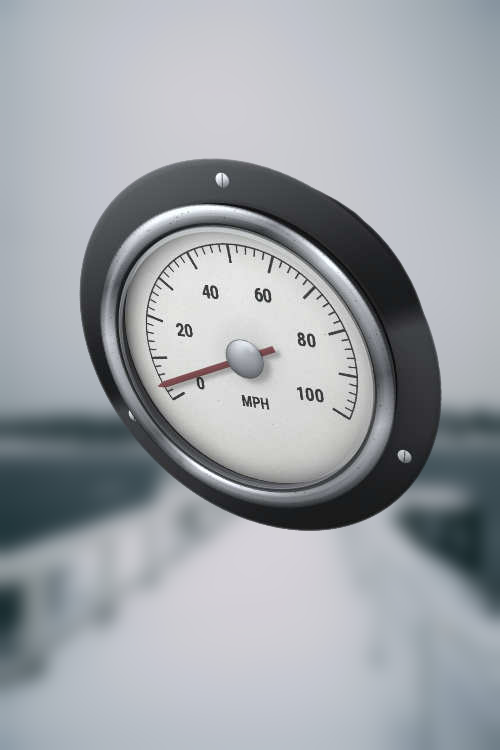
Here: 4 mph
